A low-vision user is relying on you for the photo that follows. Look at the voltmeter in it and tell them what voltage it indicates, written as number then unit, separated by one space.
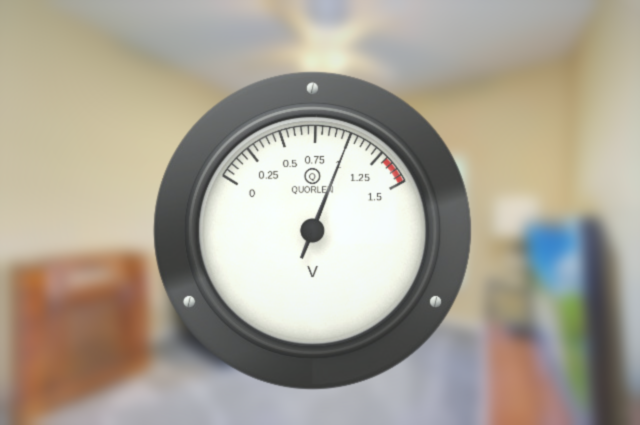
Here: 1 V
